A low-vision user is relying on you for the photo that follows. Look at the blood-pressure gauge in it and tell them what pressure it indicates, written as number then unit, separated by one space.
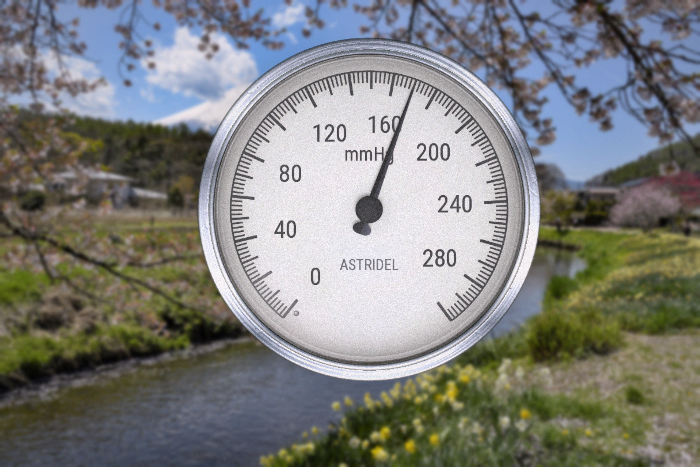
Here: 170 mmHg
